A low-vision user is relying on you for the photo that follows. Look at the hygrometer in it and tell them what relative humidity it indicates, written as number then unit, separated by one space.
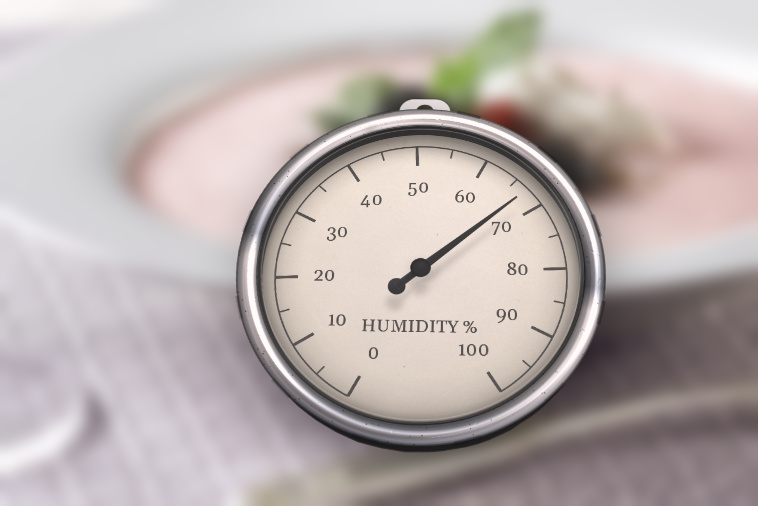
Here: 67.5 %
